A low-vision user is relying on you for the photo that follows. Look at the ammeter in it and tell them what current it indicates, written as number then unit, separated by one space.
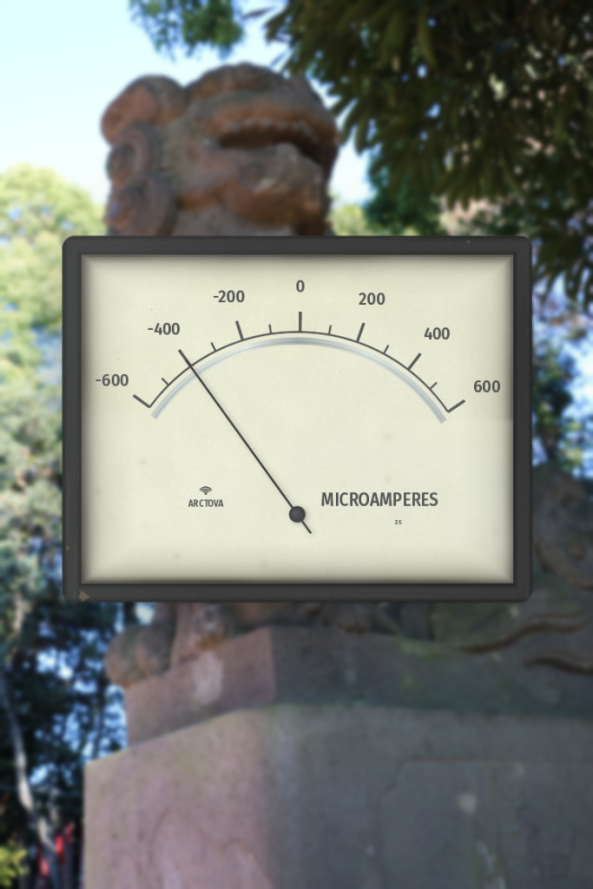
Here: -400 µA
